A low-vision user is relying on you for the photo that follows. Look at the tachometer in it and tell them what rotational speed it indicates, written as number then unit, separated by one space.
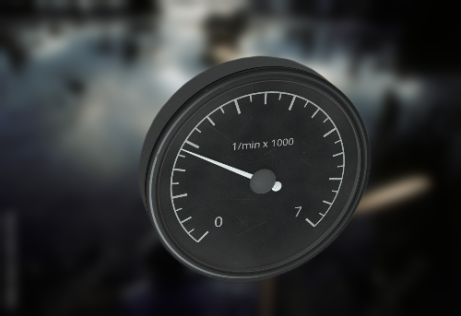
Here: 1875 rpm
